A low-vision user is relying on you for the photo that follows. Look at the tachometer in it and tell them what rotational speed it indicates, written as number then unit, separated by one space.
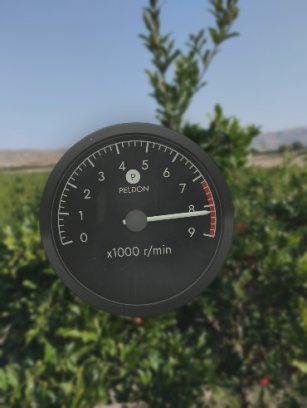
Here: 8200 rpm
